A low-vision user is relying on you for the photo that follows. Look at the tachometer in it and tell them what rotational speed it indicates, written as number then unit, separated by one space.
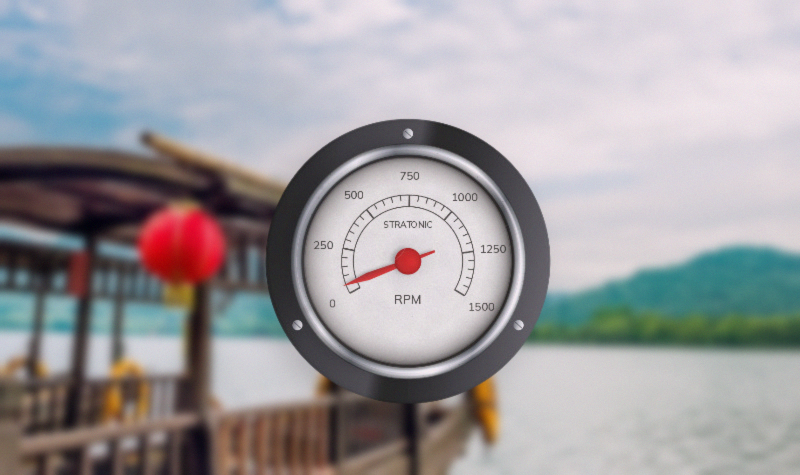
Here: 50 rpm
